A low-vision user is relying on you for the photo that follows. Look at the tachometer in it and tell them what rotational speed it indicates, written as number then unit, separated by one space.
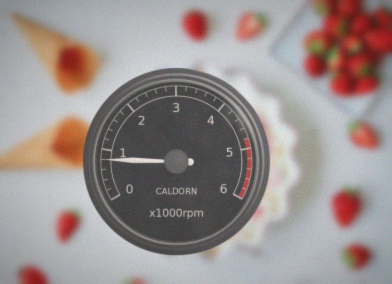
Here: 800 rpm
